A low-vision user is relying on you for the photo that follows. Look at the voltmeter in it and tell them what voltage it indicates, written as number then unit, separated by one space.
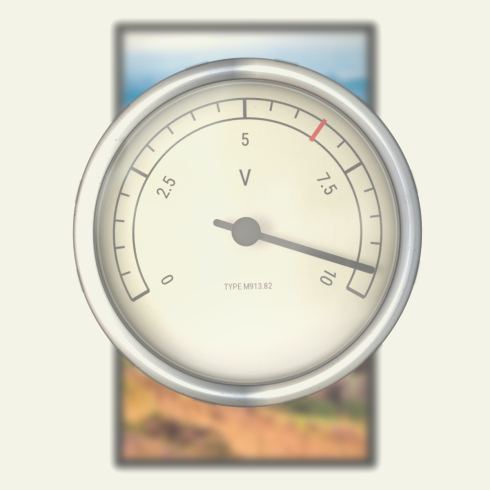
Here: 9.5 V
